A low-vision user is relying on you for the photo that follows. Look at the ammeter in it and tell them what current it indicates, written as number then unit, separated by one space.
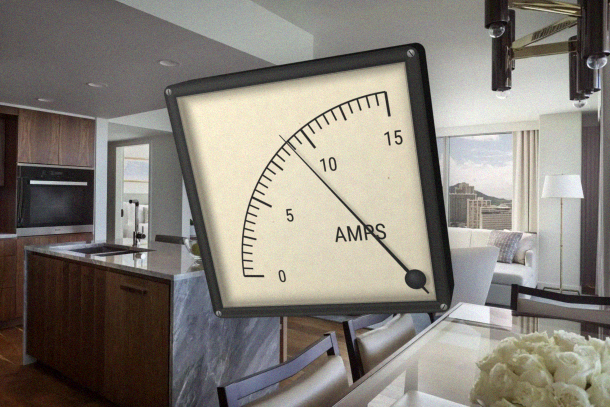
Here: 9 A
